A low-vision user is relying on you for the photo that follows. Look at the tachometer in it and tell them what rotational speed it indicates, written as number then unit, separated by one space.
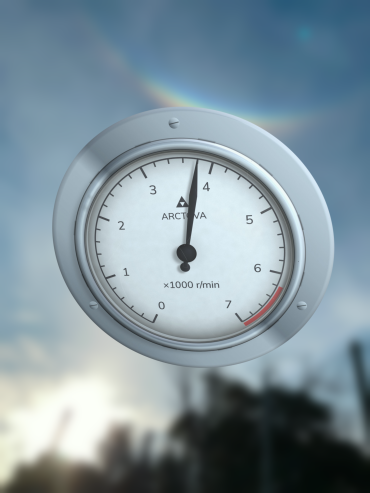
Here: 3800 rpm
